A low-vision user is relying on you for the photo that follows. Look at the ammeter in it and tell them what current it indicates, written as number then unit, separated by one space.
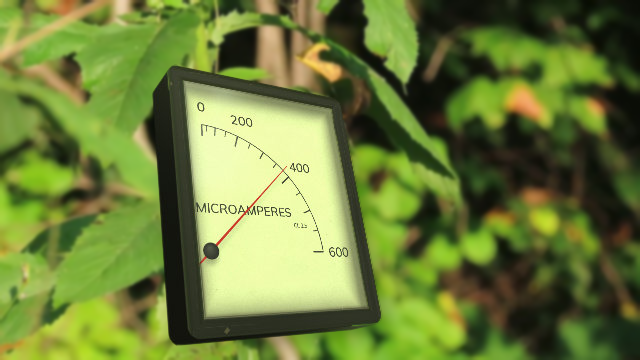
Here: 375 µA
